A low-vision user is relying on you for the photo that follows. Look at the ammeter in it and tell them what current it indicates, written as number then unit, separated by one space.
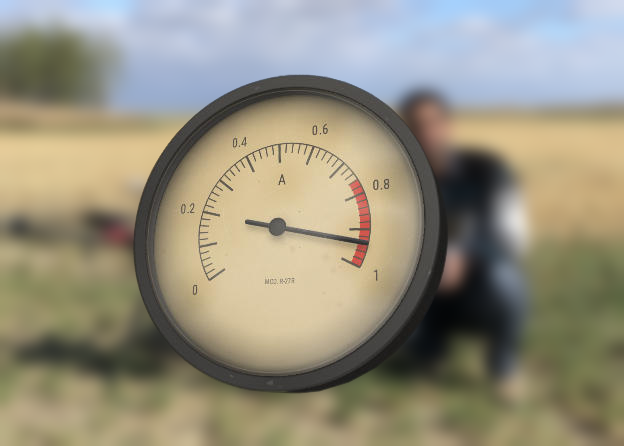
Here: 0.94 A
